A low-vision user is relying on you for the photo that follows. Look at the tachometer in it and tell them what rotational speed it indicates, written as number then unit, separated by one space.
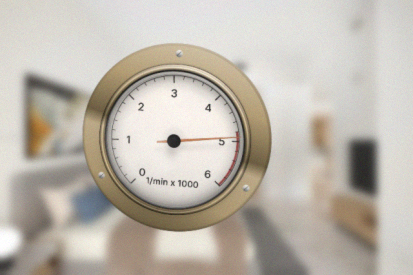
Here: 4900 rpm
